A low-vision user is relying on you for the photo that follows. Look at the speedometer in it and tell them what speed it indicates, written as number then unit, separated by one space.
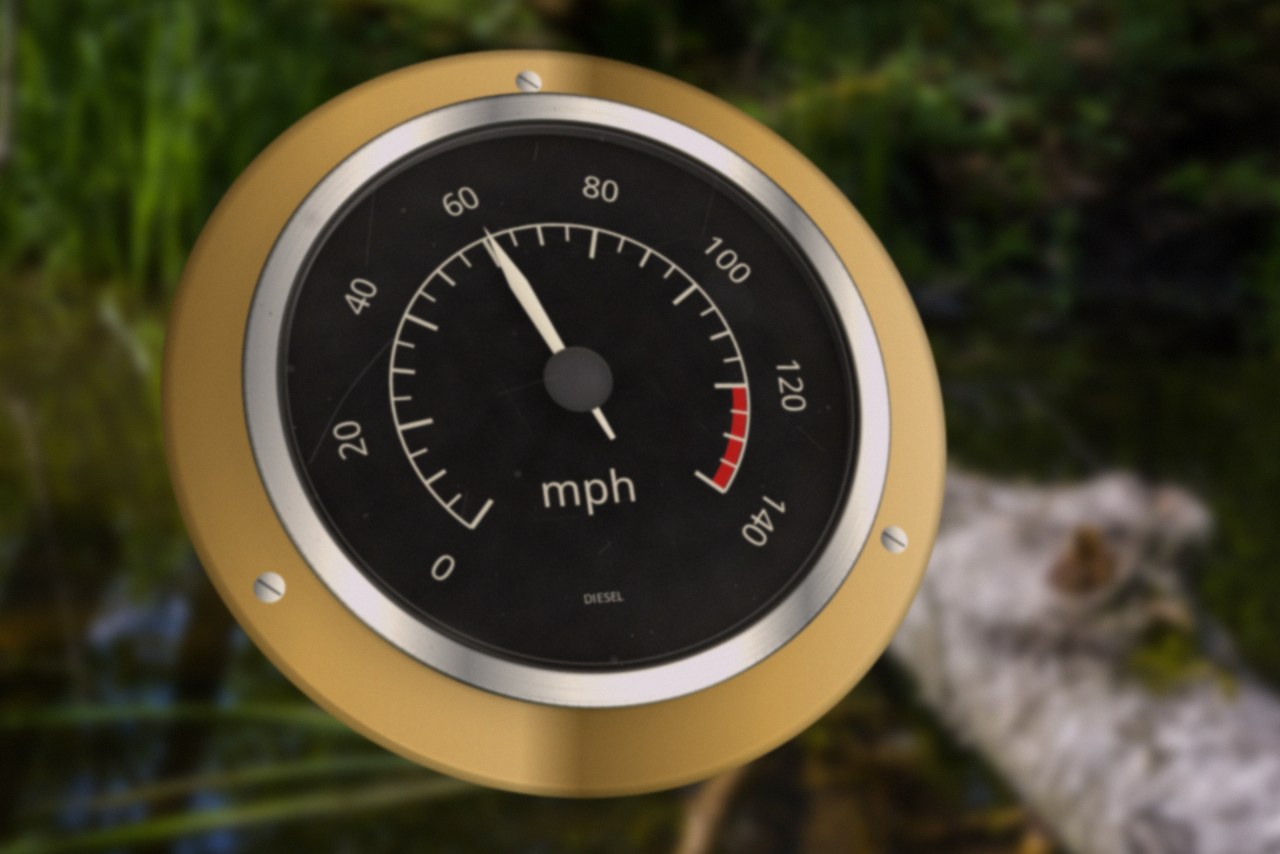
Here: 60 mph
